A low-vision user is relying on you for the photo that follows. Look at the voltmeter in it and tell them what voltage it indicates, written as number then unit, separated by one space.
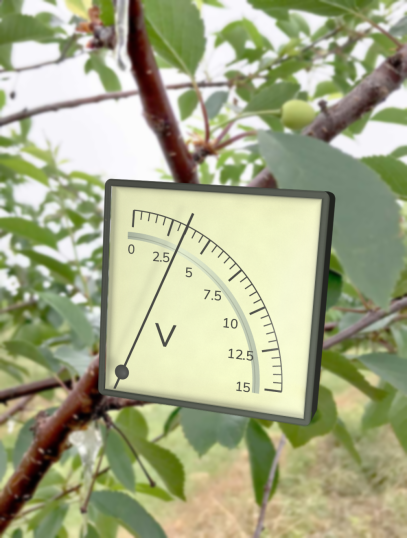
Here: 3.5 V
